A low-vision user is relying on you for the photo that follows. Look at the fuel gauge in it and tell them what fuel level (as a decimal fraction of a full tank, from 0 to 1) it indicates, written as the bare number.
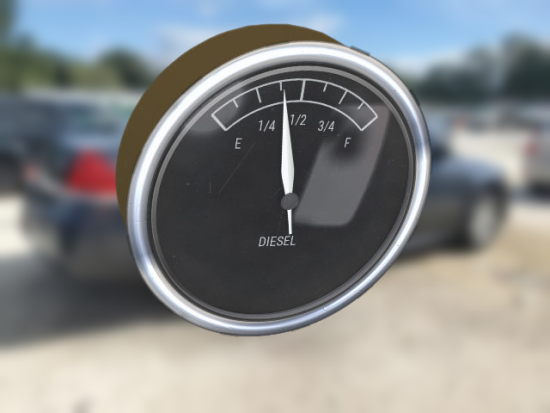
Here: 0.375
